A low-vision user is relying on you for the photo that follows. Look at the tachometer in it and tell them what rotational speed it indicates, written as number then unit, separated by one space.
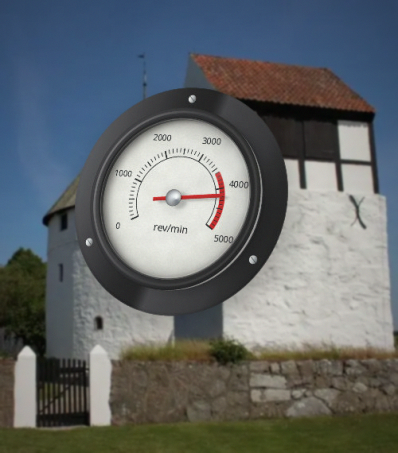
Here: 4200 rpm
